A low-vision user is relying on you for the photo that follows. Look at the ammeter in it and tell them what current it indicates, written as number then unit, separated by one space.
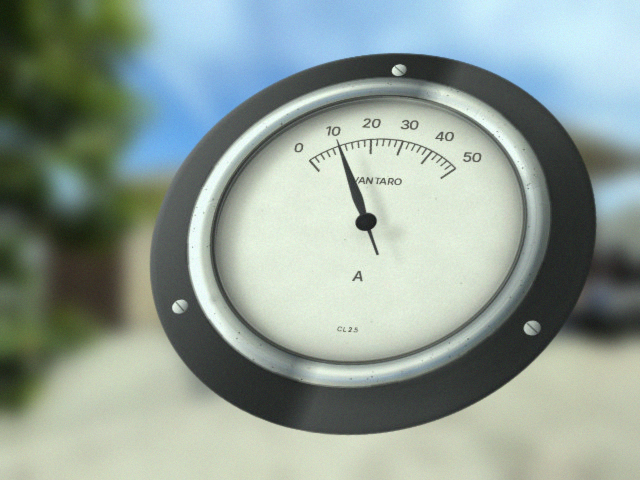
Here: 10 A
